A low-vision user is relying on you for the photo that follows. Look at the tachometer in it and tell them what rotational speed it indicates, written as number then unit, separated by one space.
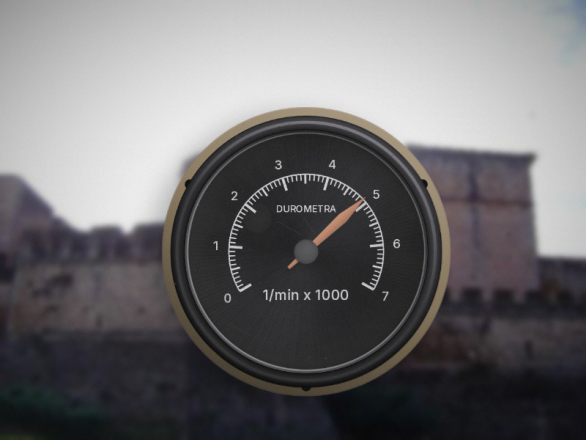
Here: 4900 rpm
